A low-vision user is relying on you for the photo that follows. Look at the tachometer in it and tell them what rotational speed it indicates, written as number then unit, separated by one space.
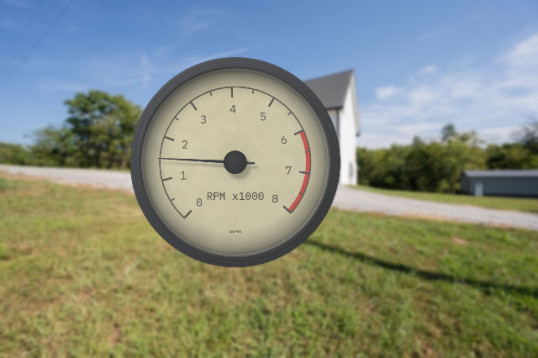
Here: 1500 rpm
